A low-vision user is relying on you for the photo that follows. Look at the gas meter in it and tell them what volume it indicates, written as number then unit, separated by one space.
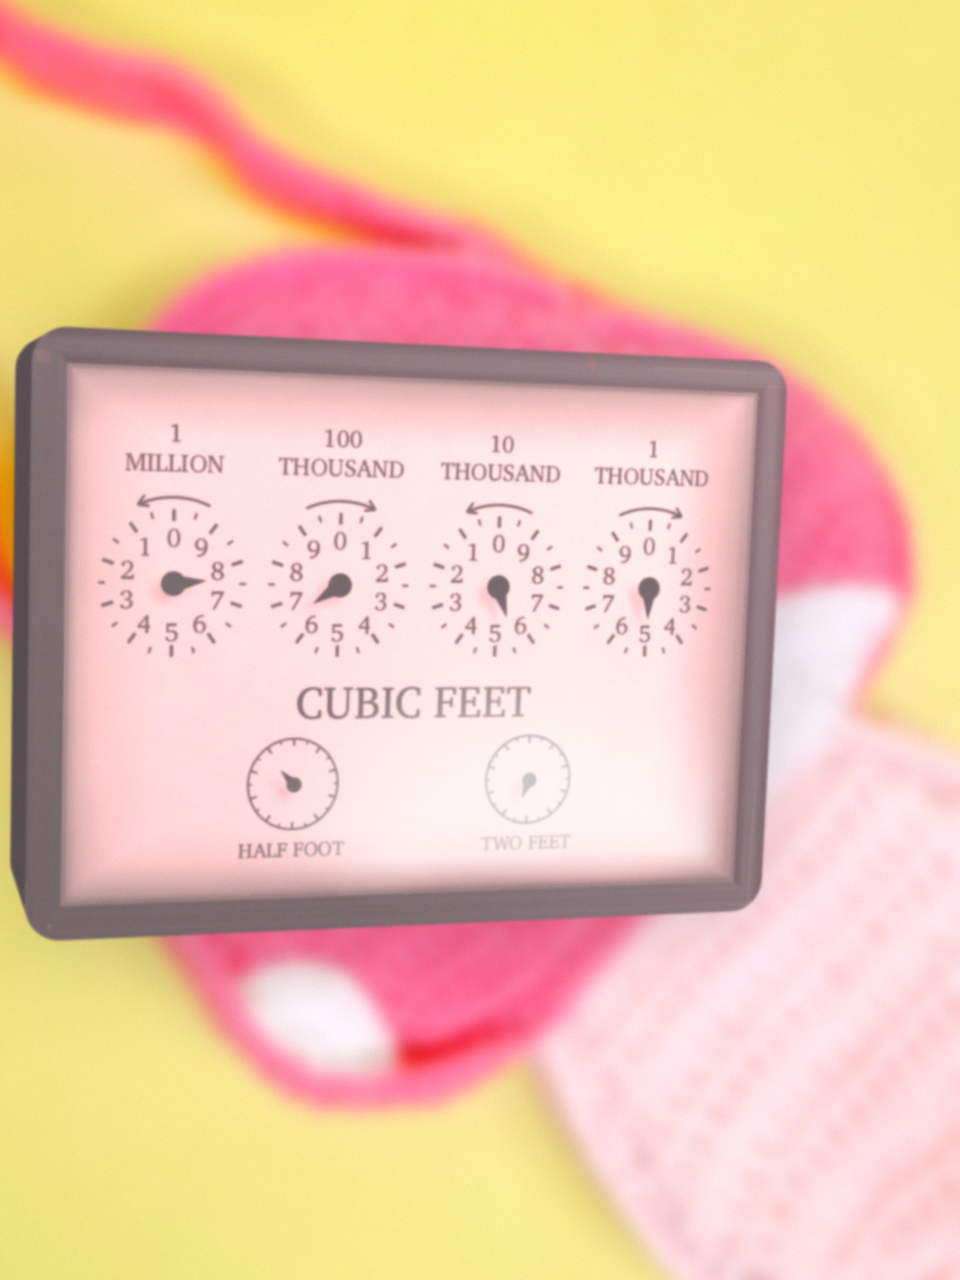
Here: 765500 ft³
